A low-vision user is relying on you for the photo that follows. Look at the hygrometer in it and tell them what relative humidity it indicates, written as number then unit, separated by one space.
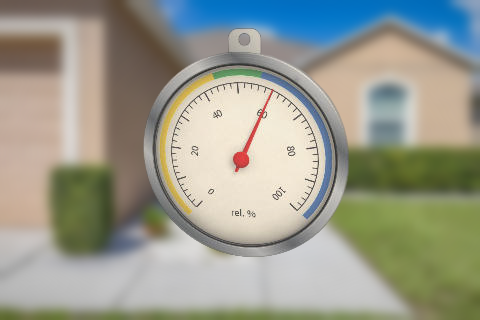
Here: 60 %
